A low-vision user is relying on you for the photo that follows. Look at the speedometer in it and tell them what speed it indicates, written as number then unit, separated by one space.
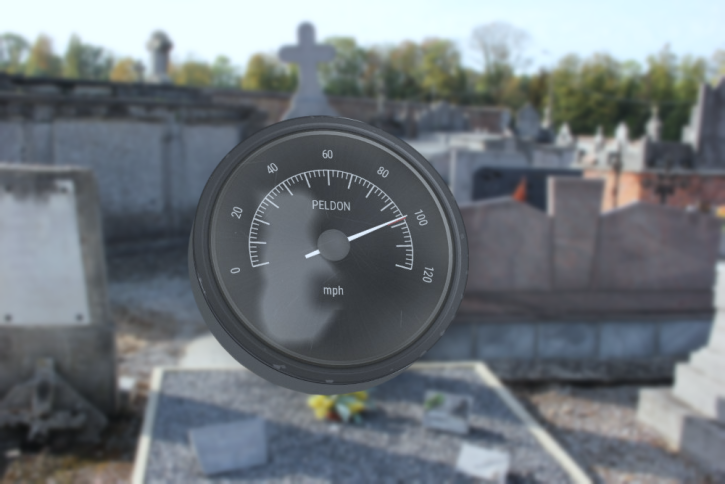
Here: 98 mph
